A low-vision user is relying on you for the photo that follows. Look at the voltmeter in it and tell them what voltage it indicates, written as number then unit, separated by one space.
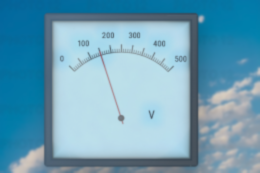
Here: 150 V
